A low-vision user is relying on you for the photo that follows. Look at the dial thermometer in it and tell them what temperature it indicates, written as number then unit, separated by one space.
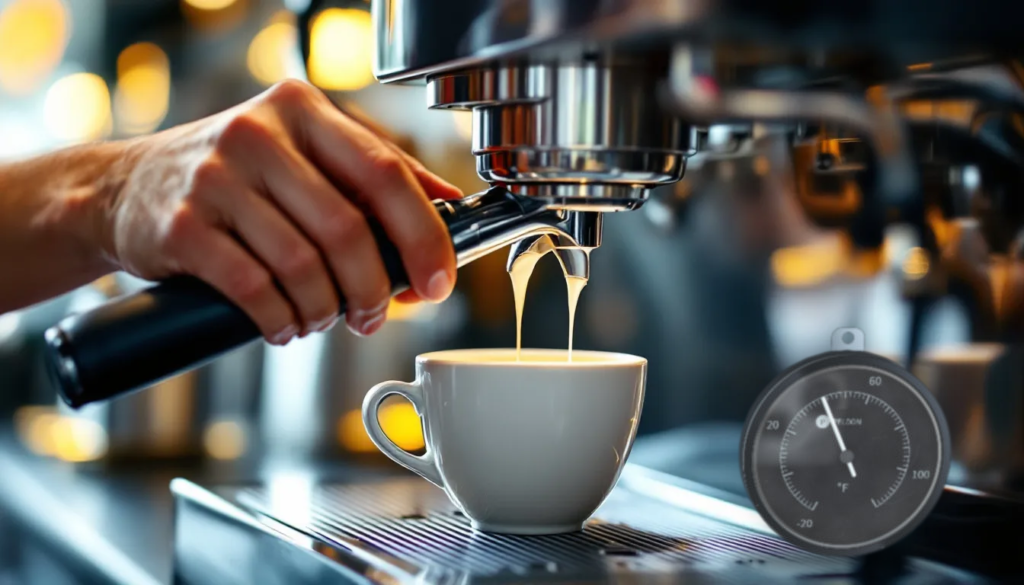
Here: 40 °F
